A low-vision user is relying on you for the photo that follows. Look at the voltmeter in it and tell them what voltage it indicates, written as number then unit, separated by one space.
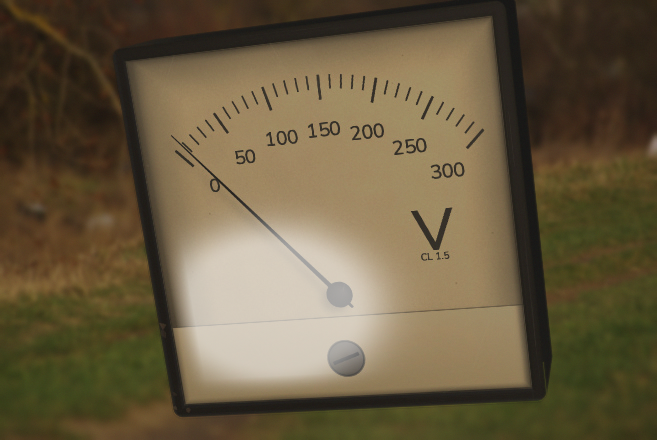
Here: 10 V
